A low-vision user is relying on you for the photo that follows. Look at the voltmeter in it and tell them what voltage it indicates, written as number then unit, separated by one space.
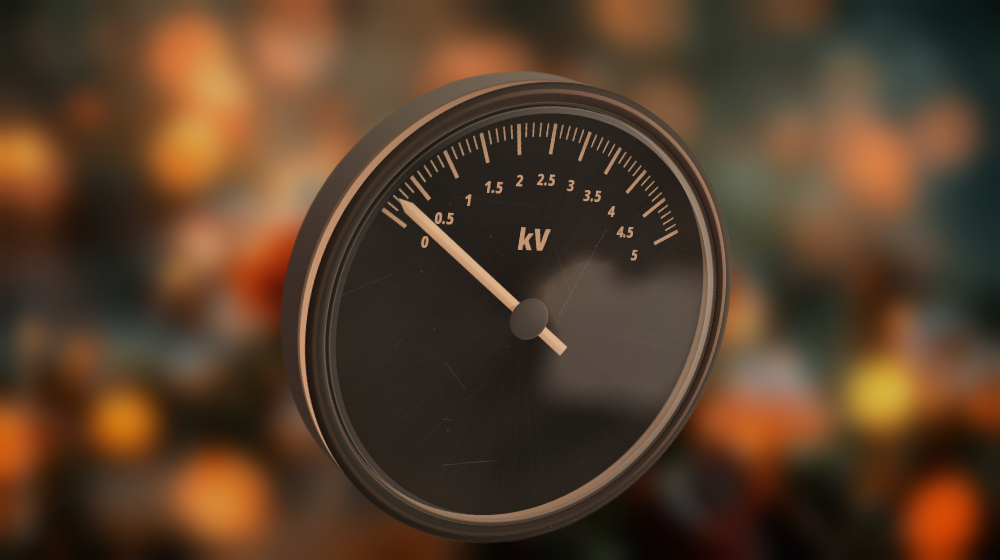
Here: 0.2 kV
